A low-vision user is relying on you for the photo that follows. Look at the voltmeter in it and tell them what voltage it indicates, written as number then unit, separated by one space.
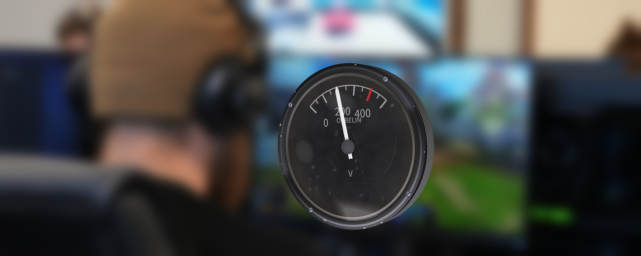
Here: 200 V
